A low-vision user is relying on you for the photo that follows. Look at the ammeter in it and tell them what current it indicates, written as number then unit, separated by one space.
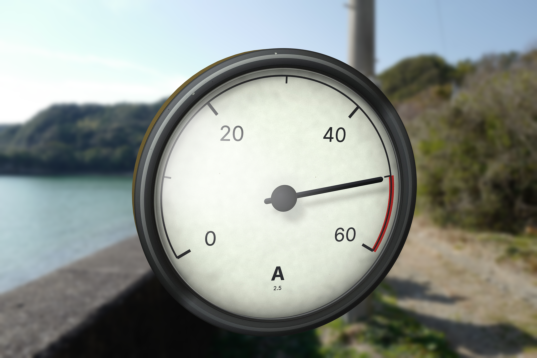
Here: 50 A
